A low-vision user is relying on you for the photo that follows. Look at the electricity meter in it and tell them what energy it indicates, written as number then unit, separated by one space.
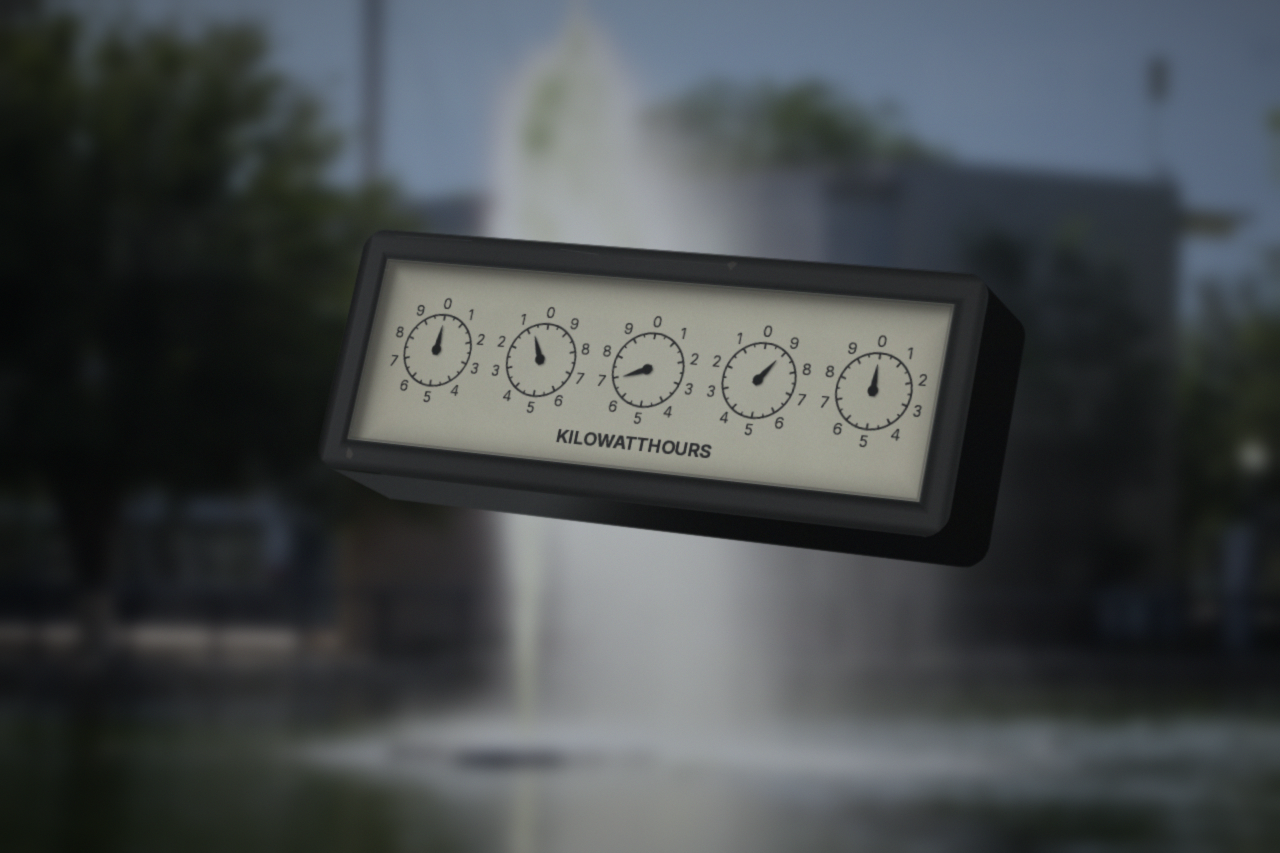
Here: 690 kWh
